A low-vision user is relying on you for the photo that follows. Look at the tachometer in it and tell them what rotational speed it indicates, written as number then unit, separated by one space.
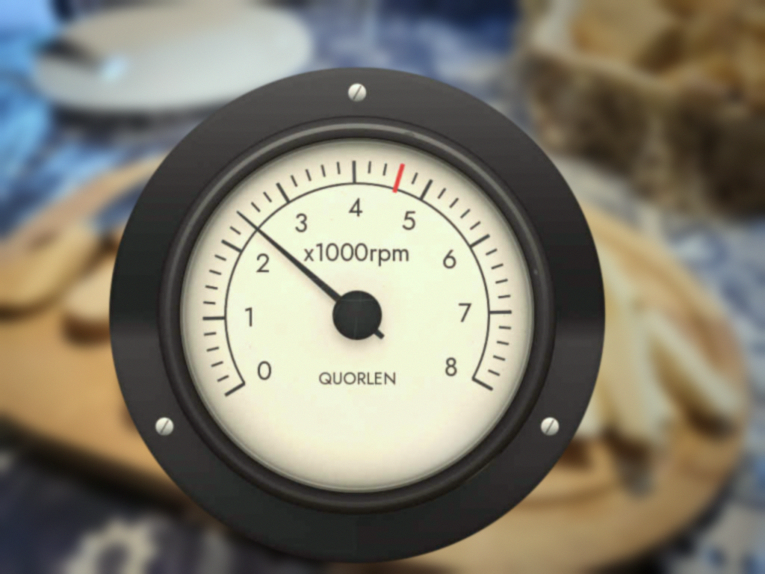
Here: 2400 rpm
